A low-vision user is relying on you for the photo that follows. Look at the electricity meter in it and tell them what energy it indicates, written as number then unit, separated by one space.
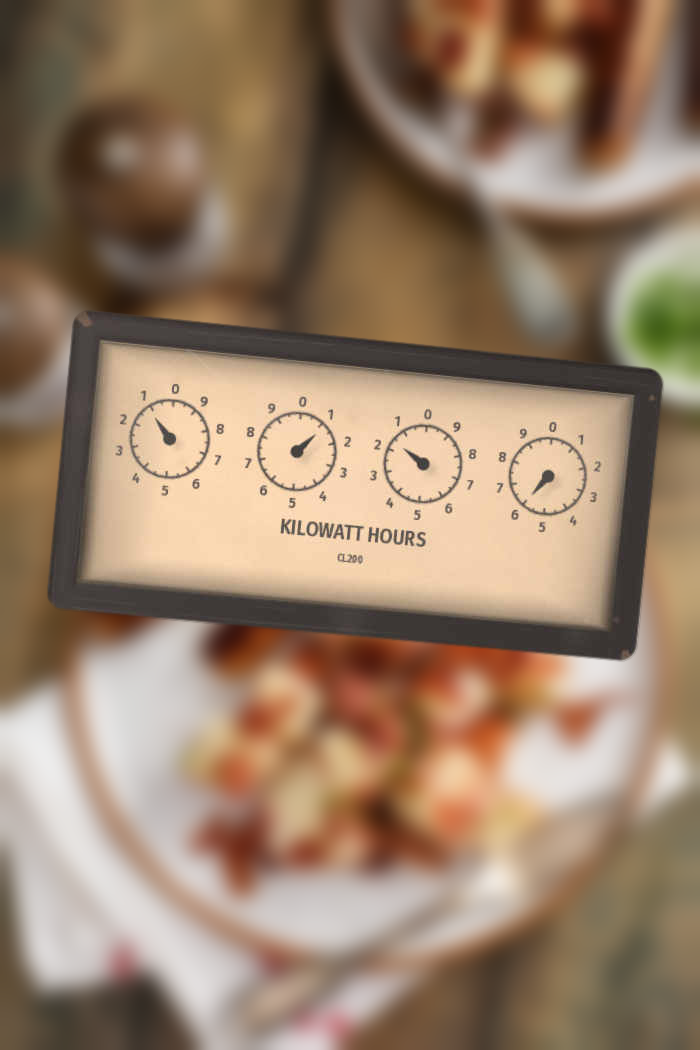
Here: 1116 kWh
